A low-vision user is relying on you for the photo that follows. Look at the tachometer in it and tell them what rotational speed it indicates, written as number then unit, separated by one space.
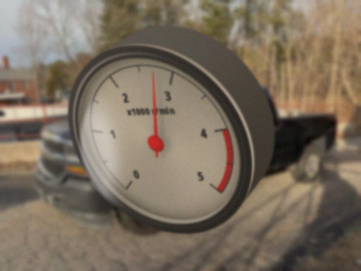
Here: 2750 rpm
